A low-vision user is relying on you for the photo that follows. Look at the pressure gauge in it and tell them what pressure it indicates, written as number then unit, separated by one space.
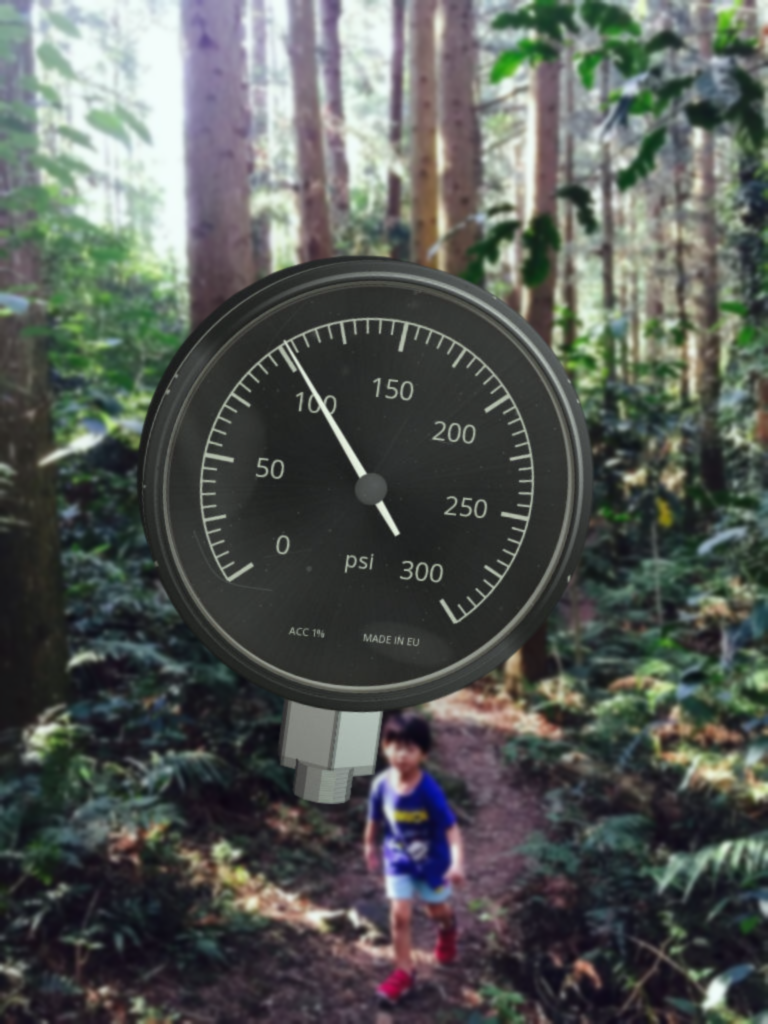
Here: 102.5 psi
